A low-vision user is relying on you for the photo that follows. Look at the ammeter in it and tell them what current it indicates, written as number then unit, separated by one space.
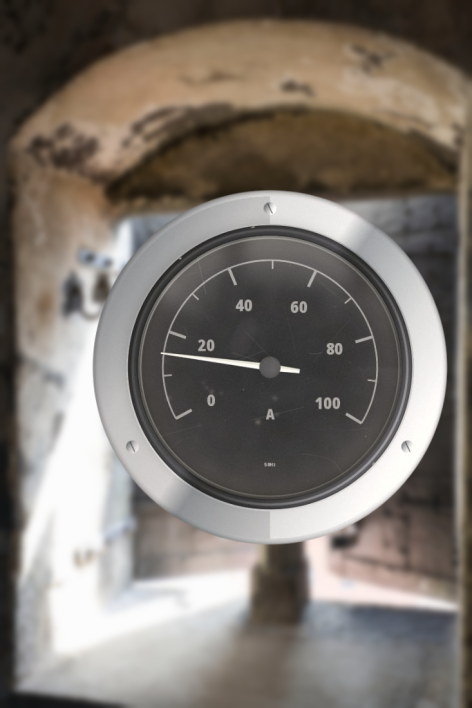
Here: 15 A
